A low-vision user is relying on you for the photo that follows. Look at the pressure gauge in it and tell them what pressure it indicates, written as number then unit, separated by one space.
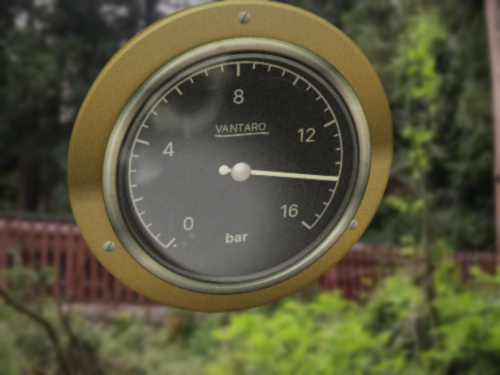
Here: 14 bar
